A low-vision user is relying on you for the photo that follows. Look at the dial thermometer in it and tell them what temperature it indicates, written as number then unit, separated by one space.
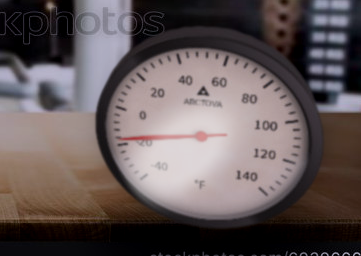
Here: -16 °F
